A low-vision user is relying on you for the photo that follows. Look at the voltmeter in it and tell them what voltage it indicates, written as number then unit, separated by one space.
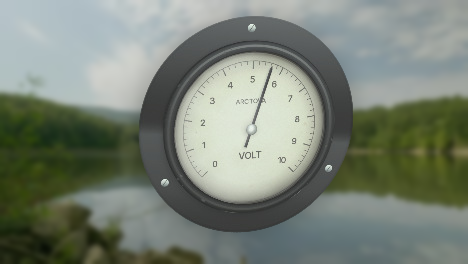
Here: 5.6 V
